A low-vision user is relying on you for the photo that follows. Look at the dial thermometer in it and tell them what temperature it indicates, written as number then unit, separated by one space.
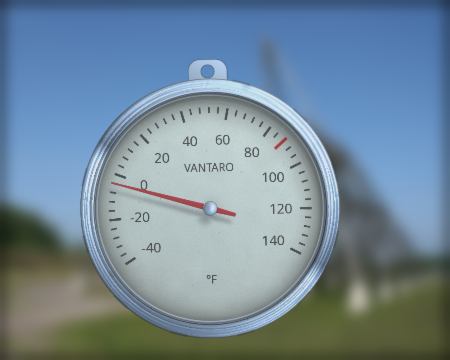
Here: -4 °F
